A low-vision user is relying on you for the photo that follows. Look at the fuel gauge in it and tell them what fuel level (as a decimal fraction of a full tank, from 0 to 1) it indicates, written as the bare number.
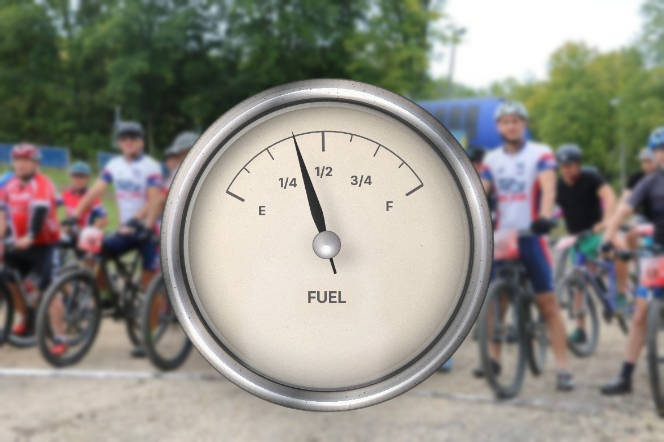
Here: 0.375
